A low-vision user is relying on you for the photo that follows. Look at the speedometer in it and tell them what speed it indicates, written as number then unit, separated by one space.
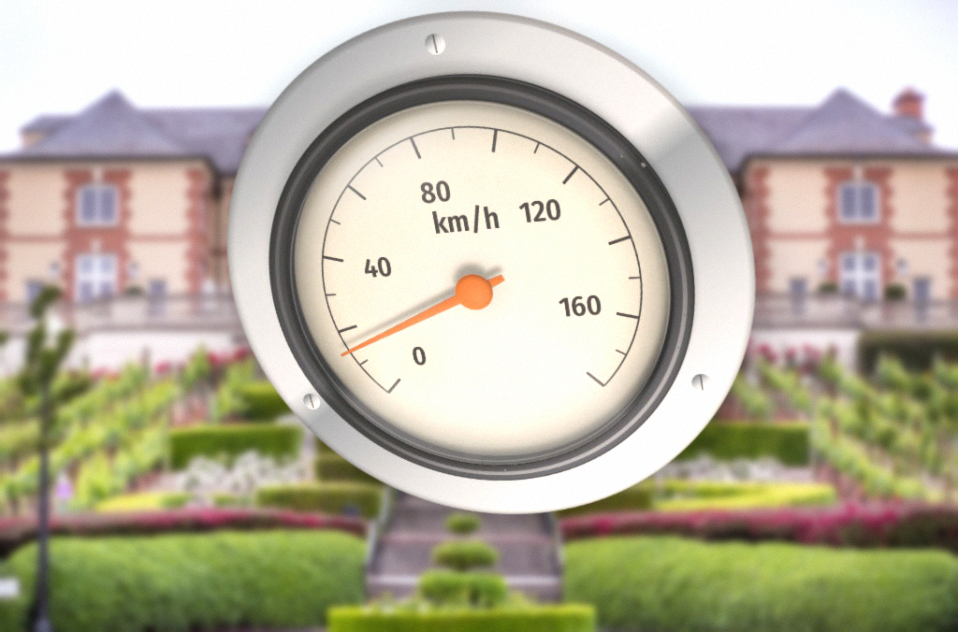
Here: 15 km/h
